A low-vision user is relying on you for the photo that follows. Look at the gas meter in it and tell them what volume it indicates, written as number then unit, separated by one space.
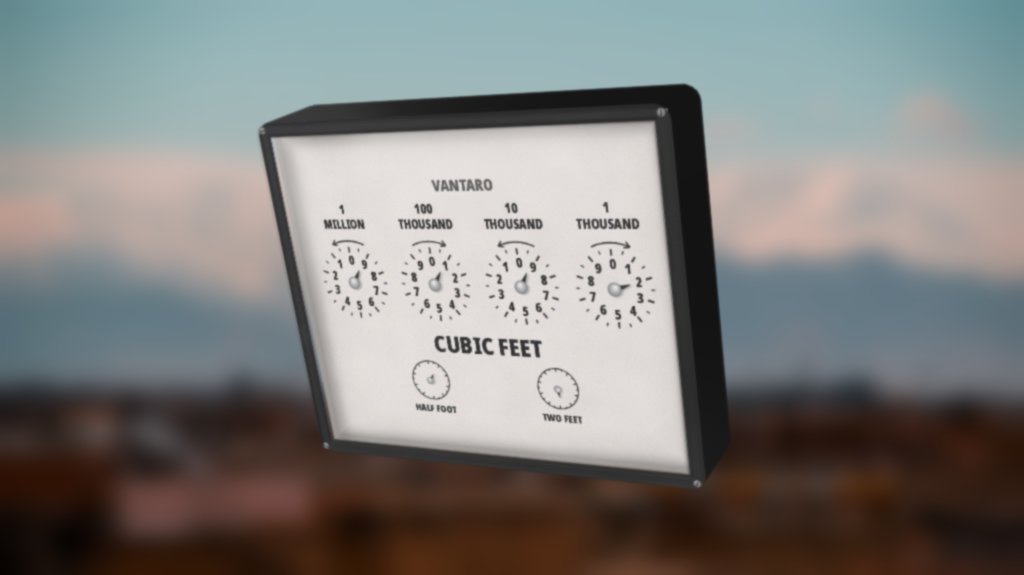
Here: 909200 ft³
